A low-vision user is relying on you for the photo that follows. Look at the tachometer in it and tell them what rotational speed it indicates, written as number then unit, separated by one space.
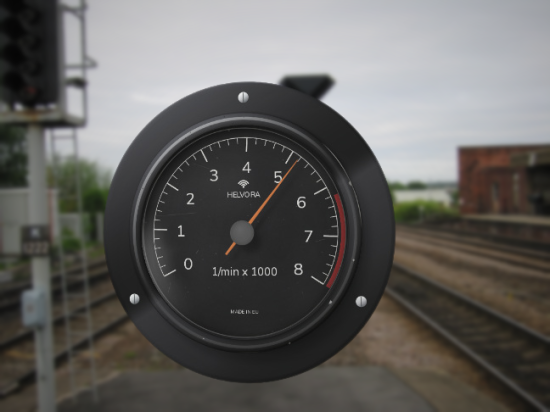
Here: 5200 rpm
